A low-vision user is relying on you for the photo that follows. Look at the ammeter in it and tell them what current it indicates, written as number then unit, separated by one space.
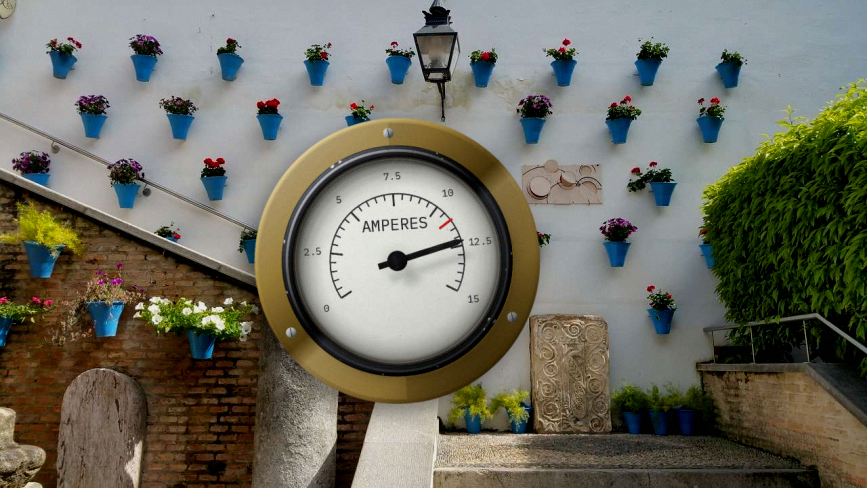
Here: 12.25 A
